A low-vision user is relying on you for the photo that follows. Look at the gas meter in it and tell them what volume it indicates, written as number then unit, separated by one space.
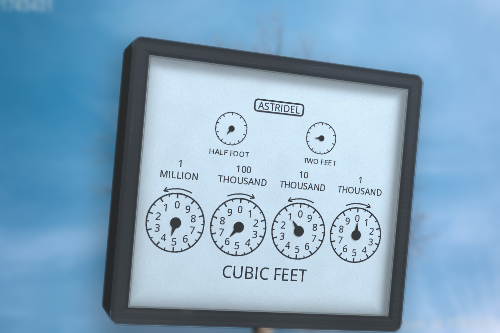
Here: 461000 ft³
